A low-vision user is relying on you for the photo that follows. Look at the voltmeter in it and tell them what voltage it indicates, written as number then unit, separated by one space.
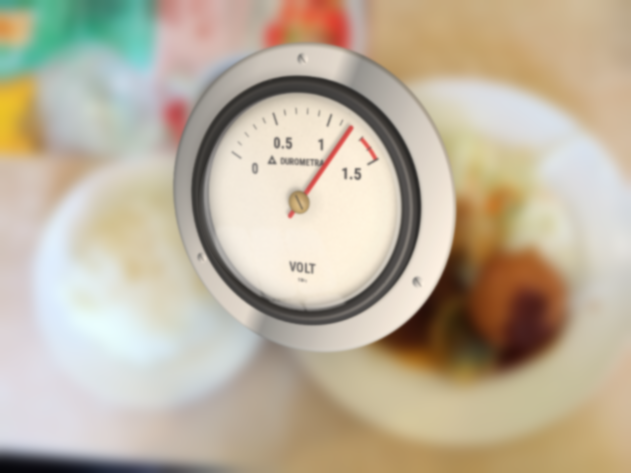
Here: 1.2 V
